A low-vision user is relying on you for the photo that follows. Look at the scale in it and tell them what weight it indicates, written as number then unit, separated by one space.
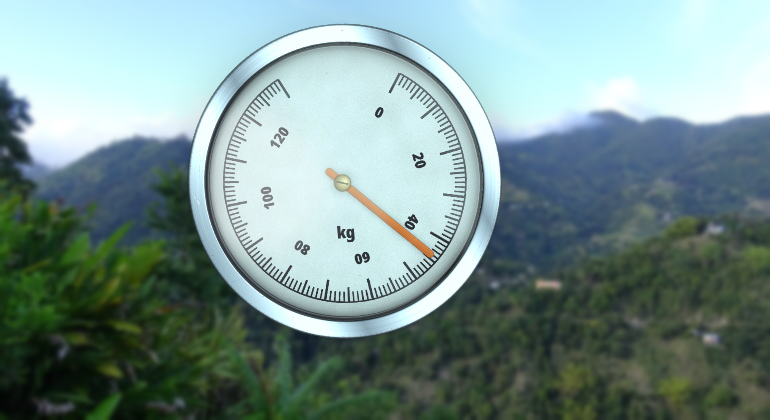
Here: 44 kg
